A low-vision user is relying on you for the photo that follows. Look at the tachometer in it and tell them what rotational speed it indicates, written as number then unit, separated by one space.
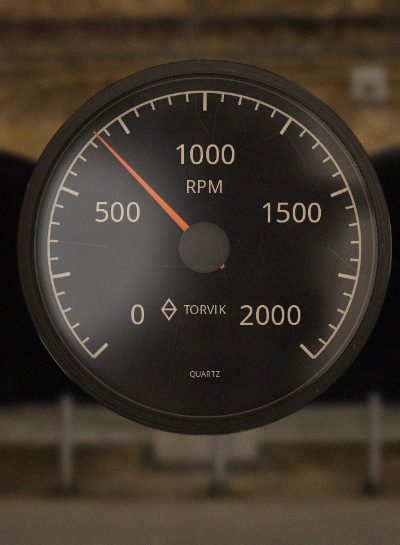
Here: 675 rpm
